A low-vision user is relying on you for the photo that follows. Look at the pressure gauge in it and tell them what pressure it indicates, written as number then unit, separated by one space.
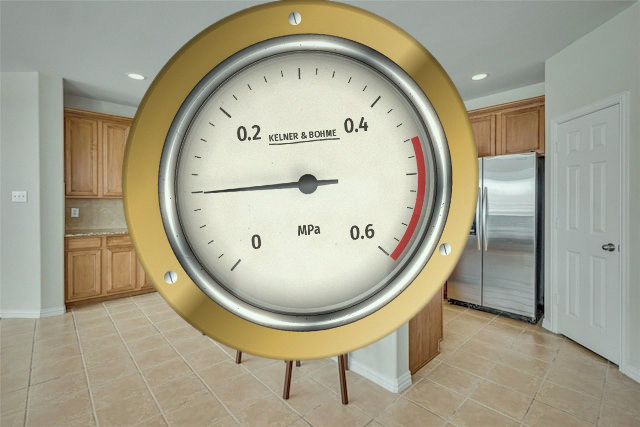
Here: 0.1 MPa
